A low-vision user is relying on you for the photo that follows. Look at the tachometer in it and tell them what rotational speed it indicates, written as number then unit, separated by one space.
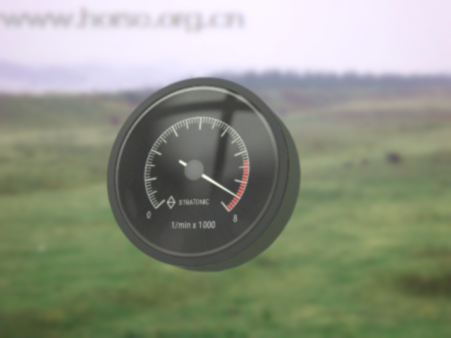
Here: 7500 rpm
